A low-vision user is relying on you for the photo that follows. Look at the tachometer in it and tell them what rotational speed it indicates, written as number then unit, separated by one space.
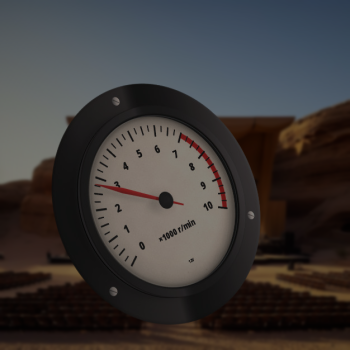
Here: 2750 rpm
